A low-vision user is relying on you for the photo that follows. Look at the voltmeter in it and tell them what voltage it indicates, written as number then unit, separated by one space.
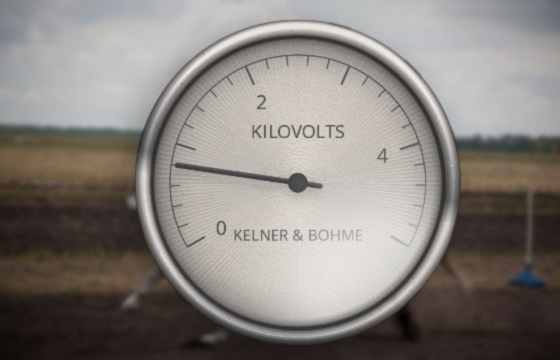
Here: 0.8 kV
